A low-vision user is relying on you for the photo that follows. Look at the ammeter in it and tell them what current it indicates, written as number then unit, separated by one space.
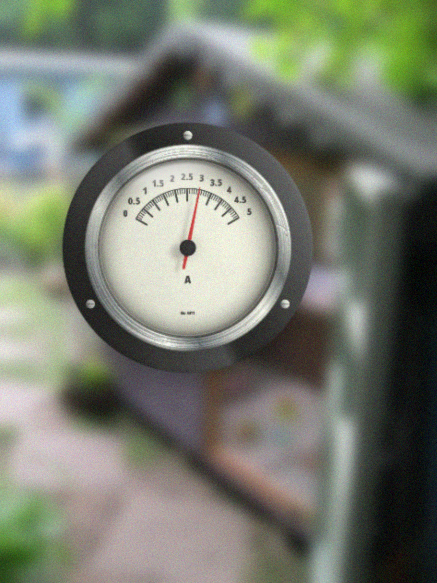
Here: 3 A
